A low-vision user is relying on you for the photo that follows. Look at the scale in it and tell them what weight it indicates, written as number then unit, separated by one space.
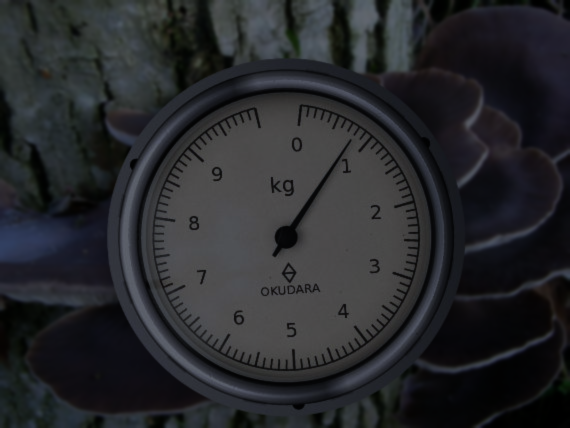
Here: 0.8 kg
